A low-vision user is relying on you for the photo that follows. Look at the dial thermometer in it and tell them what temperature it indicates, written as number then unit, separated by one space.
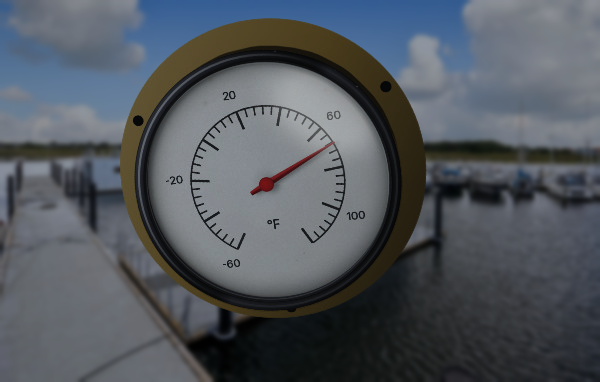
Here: 68 °F
